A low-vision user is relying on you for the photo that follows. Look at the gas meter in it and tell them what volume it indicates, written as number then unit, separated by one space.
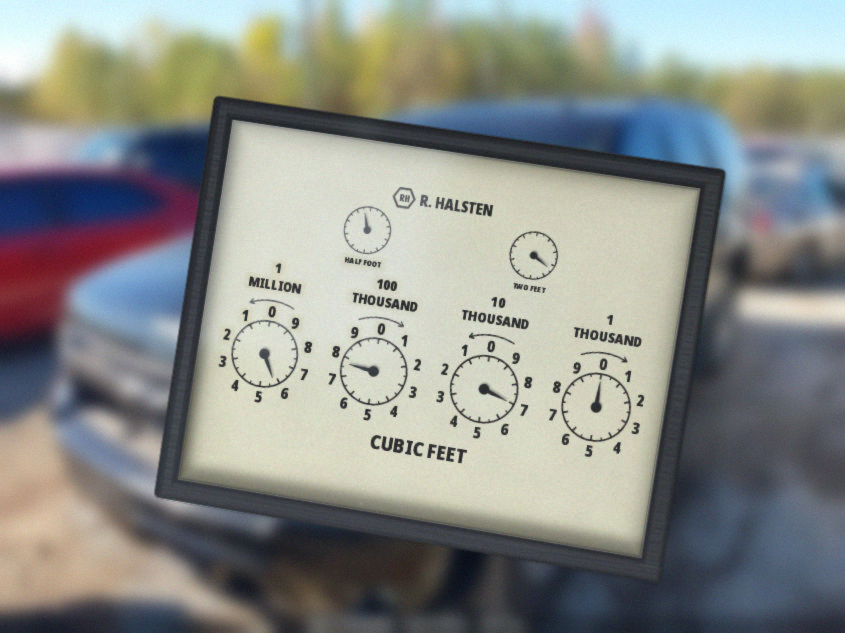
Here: 577000 ft³
